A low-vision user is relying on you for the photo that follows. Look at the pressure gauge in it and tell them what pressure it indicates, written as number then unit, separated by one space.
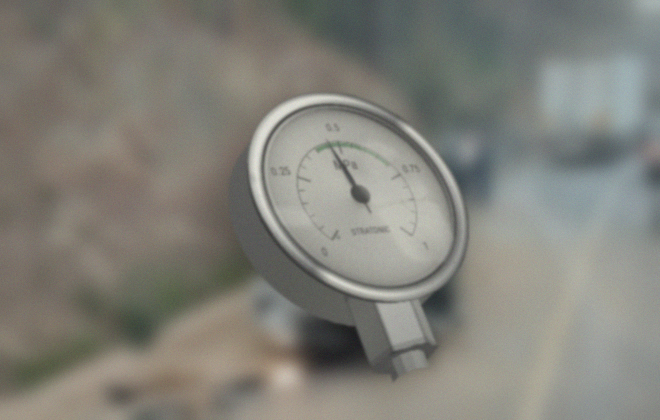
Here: 0.45 MPa
